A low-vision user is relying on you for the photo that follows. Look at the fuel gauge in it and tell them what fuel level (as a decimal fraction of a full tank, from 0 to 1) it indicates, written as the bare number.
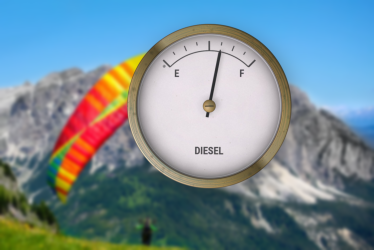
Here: 0.625
